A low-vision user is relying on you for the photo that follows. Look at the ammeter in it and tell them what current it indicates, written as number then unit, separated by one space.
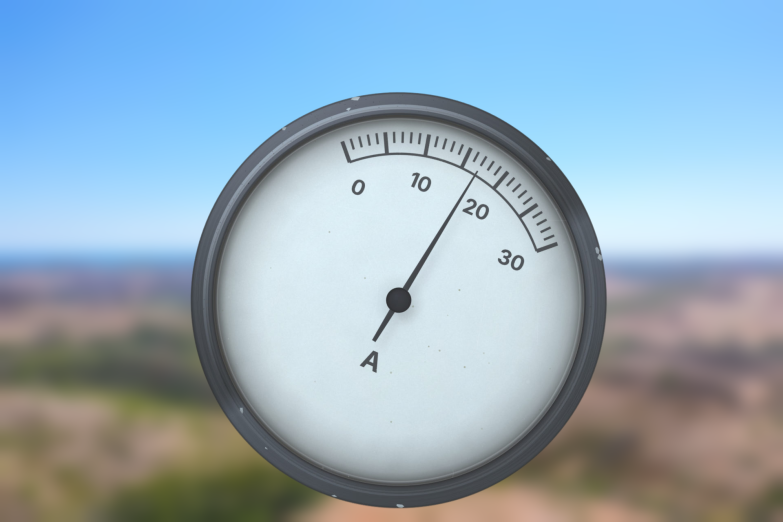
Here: 17 A
